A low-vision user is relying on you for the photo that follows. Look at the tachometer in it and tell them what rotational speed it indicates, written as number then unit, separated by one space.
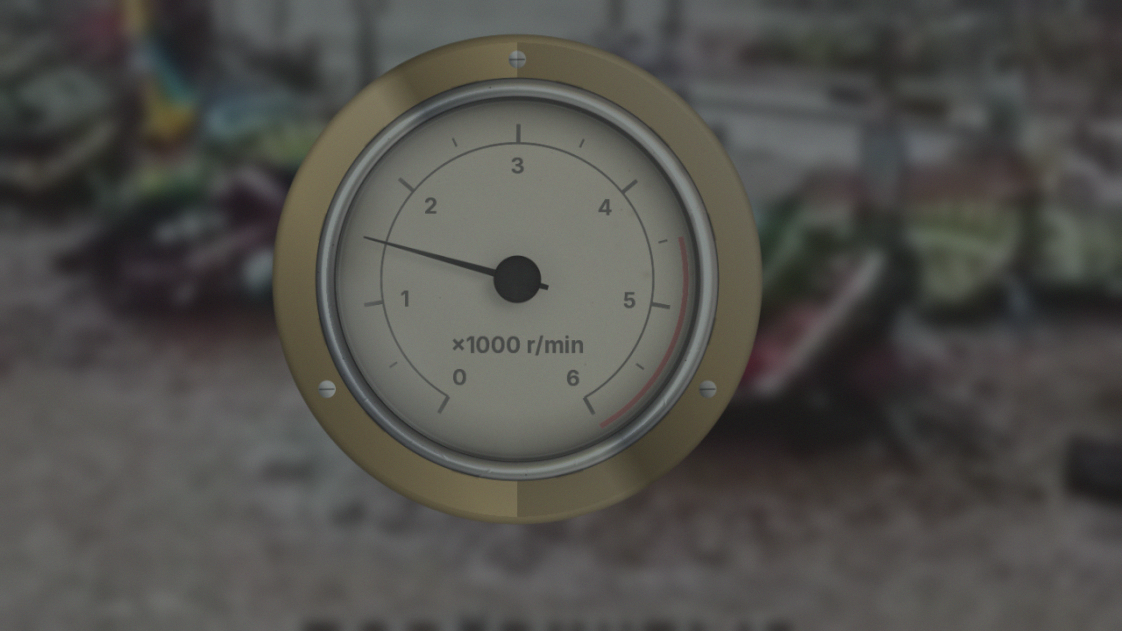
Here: 1500 rpm
